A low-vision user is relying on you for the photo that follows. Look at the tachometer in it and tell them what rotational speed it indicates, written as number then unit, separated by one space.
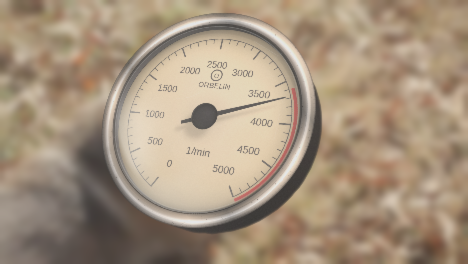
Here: 3700 rpm
